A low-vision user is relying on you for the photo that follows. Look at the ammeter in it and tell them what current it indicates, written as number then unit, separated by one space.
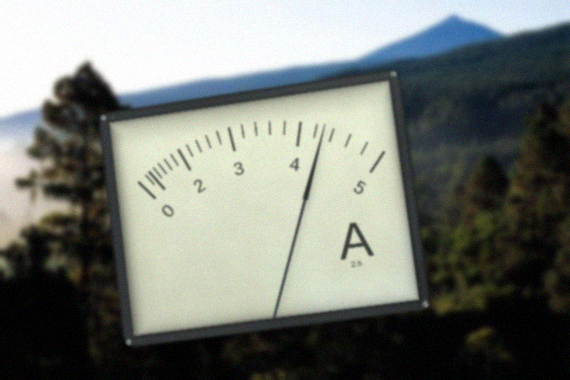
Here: 4.3 A
